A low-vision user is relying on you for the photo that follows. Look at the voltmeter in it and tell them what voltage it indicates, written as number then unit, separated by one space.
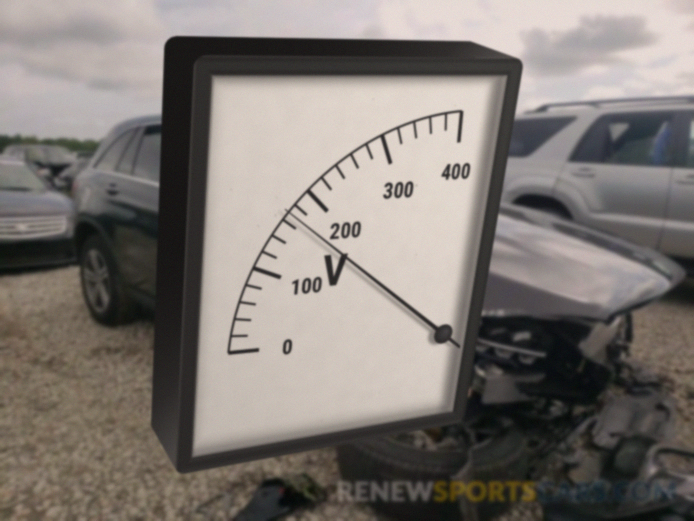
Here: 170 V
